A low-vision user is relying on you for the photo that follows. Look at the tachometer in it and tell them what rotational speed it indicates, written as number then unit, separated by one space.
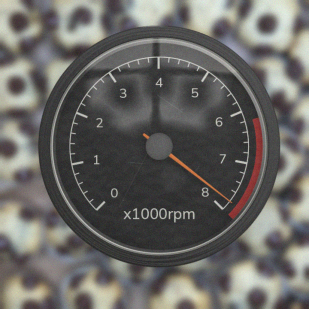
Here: 7800 rpm
